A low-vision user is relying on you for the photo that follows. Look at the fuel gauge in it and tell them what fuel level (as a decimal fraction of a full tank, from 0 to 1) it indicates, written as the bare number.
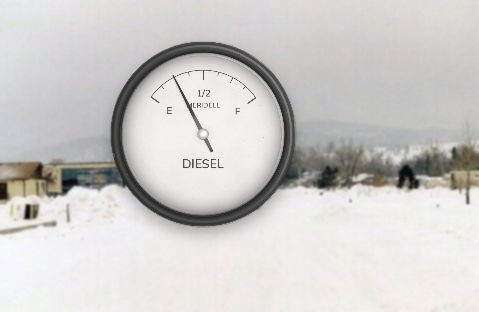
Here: 0.25
